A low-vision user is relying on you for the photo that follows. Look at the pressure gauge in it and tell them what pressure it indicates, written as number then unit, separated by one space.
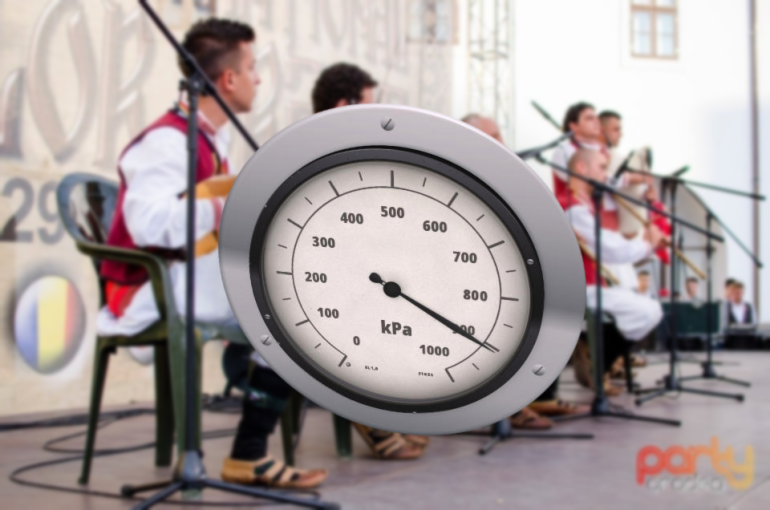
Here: 900 kPa
